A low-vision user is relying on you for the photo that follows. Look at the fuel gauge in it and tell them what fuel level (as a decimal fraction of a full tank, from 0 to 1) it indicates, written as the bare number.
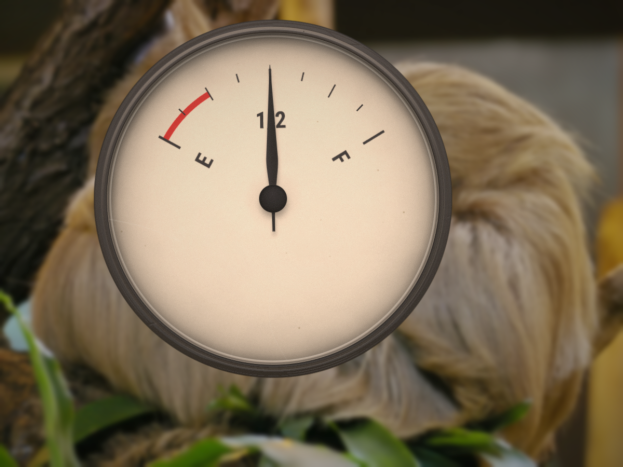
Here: 0.5
